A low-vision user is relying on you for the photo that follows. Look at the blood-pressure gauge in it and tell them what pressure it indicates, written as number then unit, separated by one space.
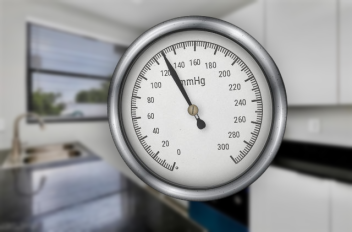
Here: 130 mmHg
